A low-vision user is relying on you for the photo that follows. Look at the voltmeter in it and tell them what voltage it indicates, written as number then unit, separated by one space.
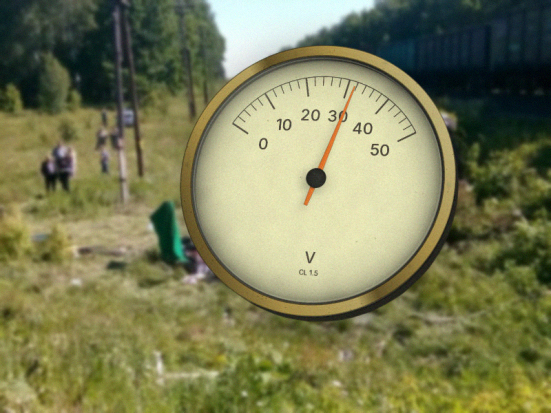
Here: 32 V
